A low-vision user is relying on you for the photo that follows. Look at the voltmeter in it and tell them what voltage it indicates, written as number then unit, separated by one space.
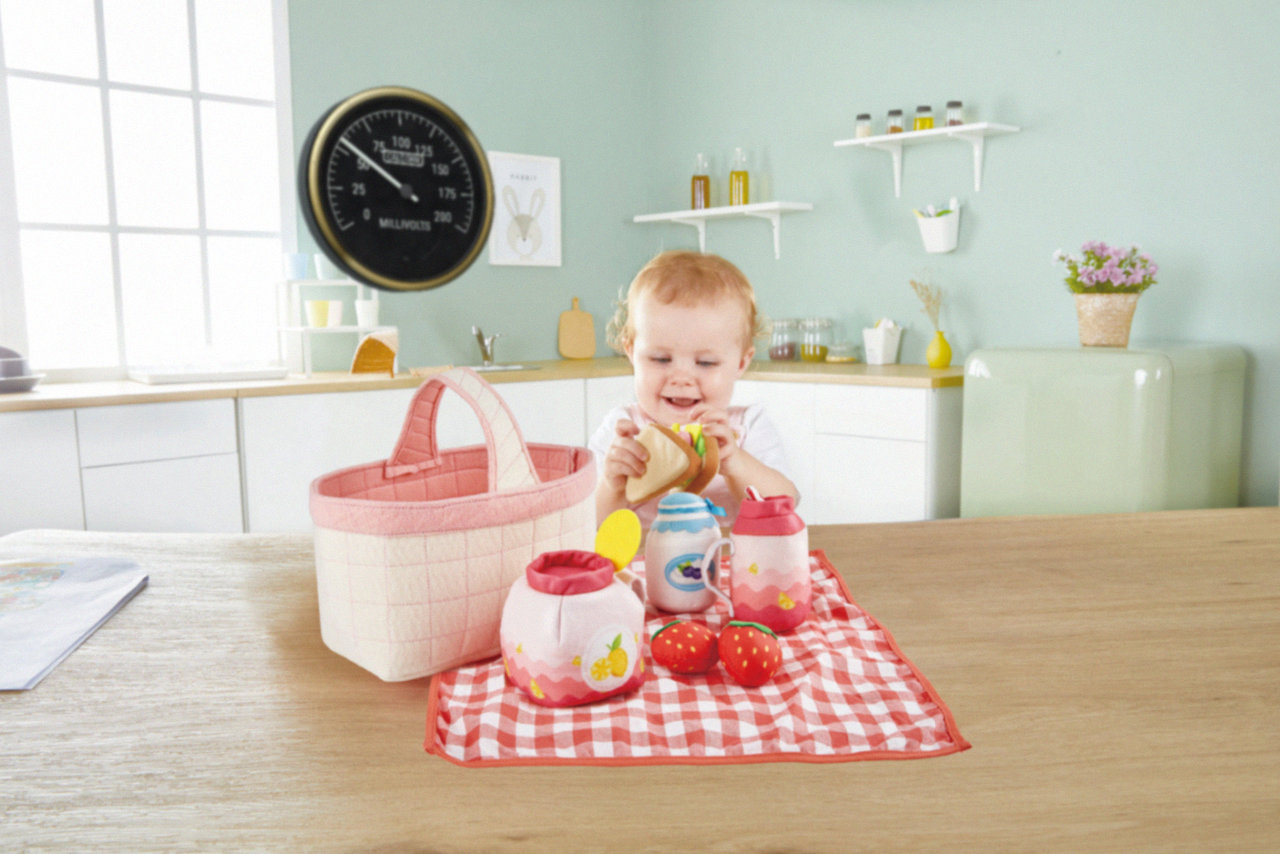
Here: 55 mV
